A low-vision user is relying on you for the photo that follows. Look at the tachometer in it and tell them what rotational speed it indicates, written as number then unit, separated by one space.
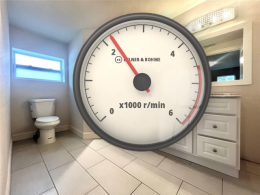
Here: 2200 rpm
